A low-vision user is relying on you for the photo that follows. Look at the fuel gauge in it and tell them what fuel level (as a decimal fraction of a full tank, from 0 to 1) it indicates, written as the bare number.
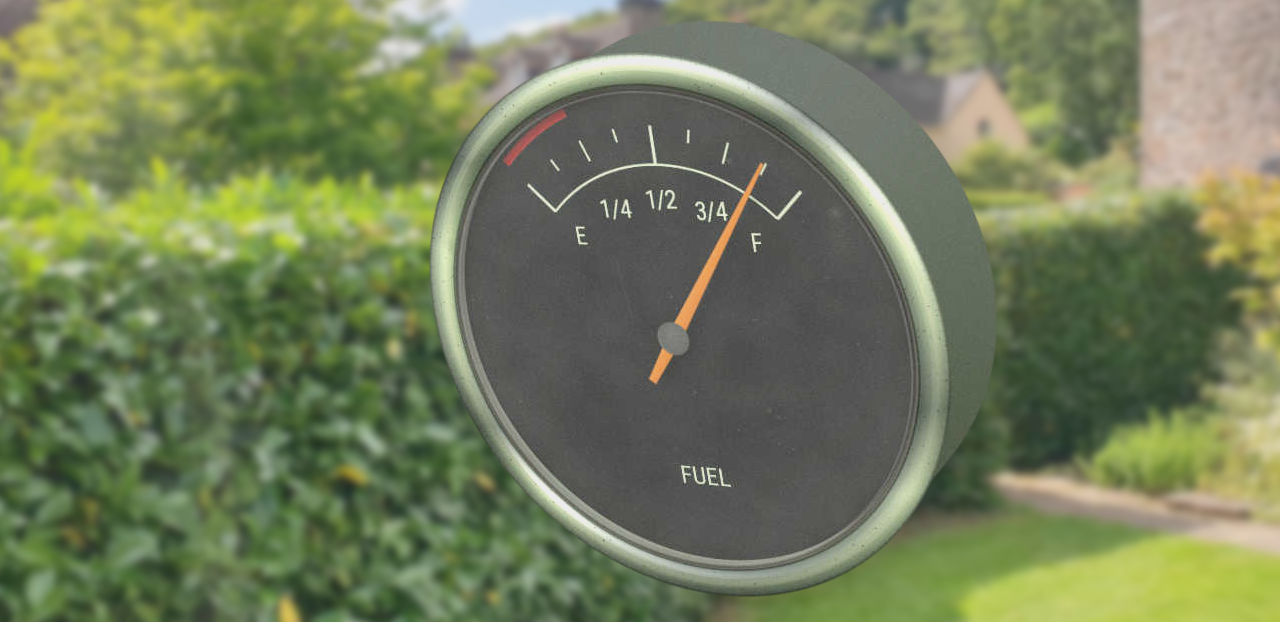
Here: 0.875
